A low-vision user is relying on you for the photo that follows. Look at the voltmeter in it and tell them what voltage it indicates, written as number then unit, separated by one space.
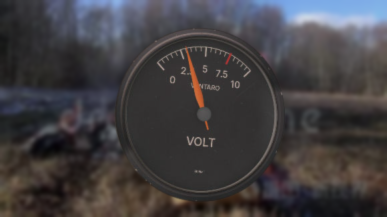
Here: 3 V
